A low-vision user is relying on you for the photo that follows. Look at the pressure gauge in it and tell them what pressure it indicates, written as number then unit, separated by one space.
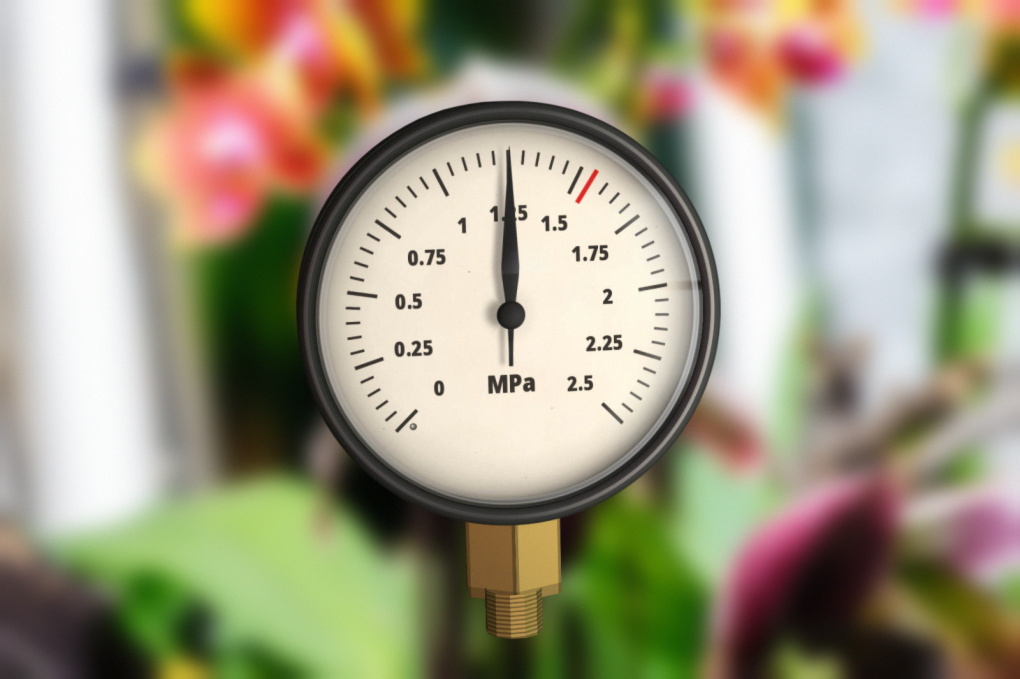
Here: 1.25 MPa
